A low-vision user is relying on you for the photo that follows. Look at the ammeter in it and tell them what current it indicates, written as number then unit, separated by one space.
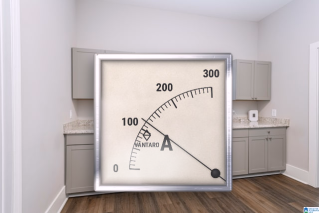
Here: 120 A
